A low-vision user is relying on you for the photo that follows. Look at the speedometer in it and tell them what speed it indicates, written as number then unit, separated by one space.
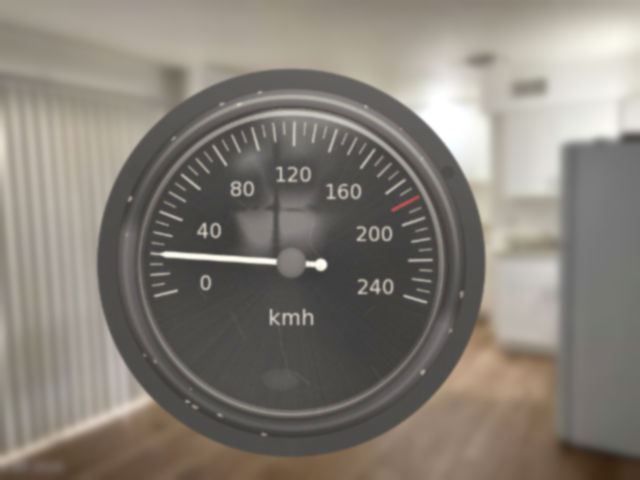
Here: 20 km/h
